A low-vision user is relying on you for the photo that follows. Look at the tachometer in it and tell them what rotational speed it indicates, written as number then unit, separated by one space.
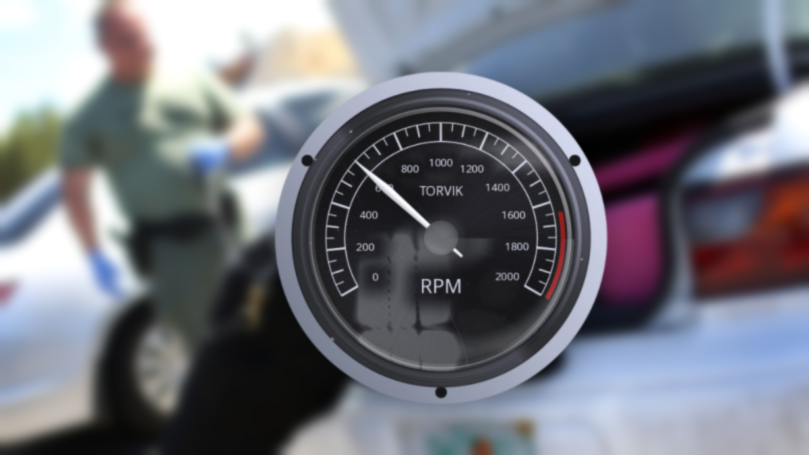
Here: 600 rpm
